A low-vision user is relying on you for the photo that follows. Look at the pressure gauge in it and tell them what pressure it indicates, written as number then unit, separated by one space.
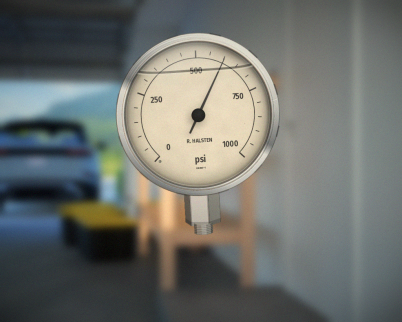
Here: 600 psi
